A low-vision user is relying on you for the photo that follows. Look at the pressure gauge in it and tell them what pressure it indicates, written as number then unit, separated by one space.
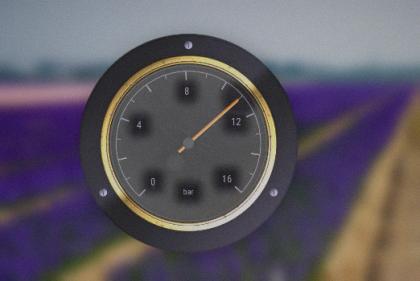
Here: 11 bar
